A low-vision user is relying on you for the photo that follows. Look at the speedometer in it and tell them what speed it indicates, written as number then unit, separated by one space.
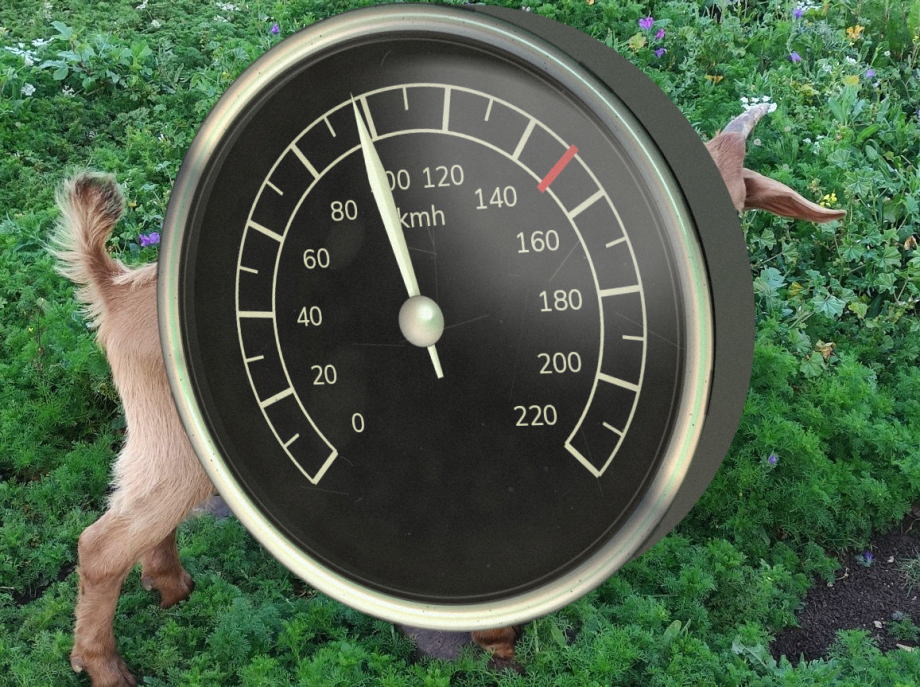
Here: 100 km/h
